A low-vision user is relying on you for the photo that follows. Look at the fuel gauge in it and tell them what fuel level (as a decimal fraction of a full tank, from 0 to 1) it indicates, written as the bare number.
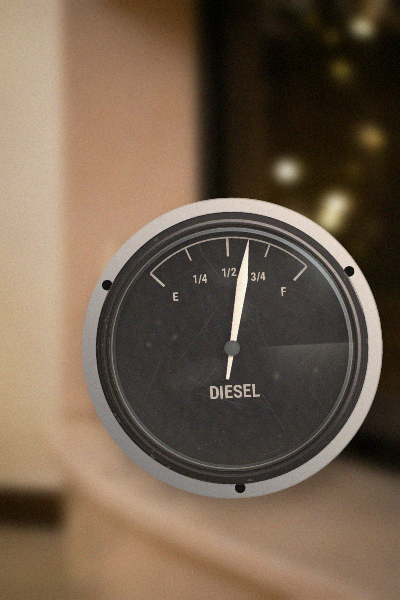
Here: 0.625
